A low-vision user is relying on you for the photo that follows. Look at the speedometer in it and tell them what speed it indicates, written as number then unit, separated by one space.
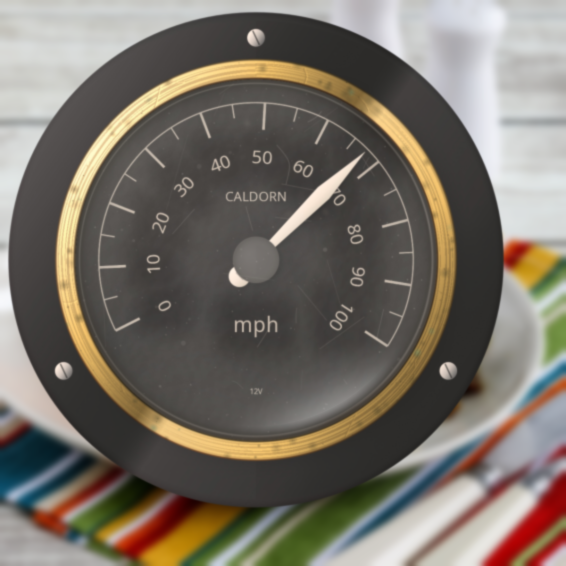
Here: 67.5 mph
